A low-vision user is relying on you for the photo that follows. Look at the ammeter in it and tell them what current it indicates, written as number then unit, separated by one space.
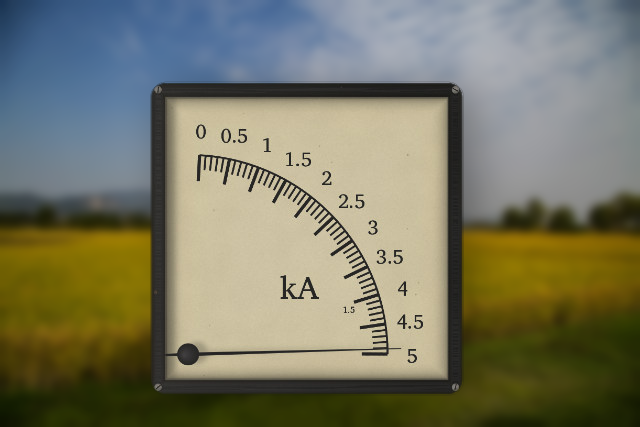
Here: 4.9 kA
